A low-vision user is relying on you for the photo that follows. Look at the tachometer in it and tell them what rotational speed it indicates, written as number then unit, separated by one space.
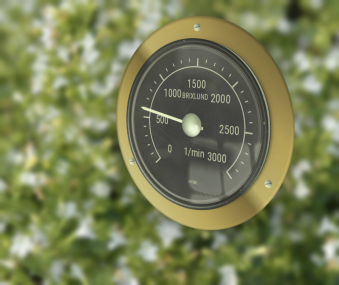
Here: 600 rpm
